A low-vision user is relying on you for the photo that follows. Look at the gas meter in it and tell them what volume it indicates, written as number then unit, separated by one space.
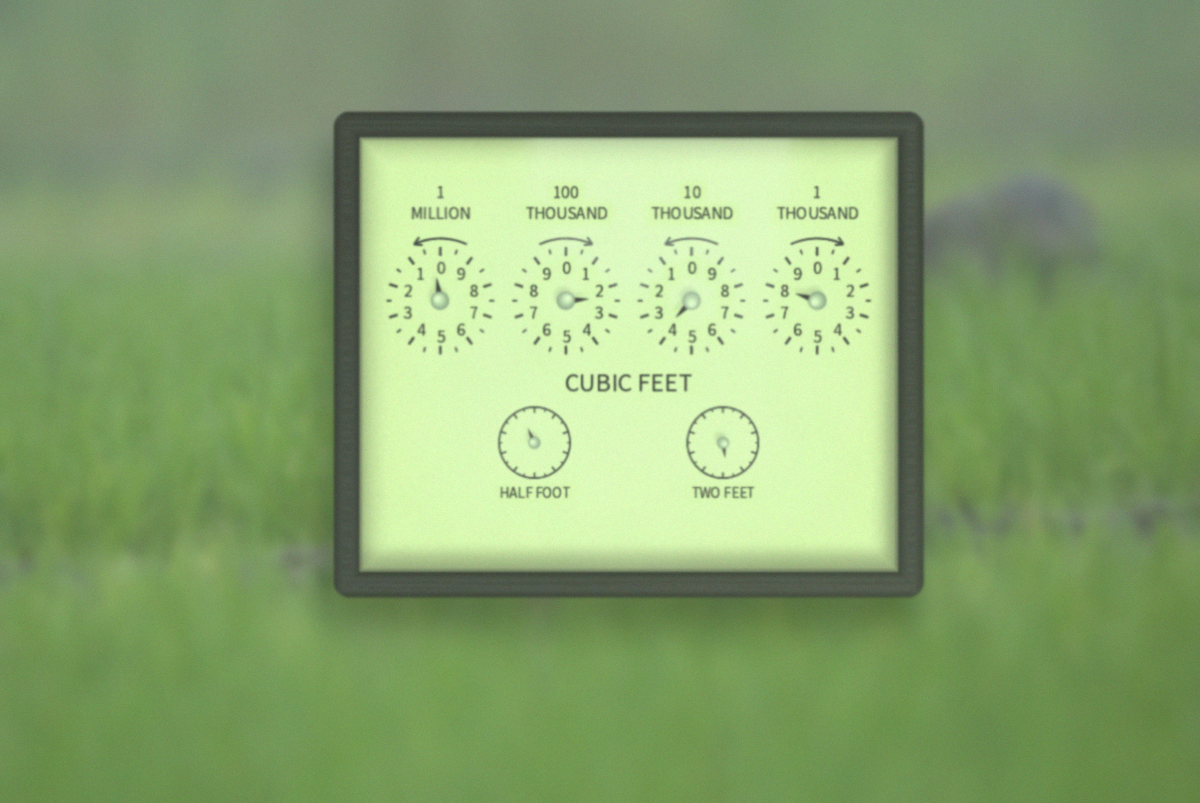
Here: 23800 ft³
